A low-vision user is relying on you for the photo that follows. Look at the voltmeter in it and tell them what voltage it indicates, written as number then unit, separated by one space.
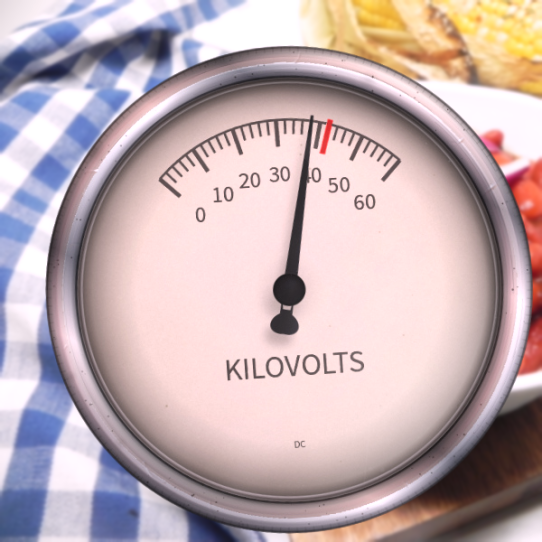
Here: 38 kV
